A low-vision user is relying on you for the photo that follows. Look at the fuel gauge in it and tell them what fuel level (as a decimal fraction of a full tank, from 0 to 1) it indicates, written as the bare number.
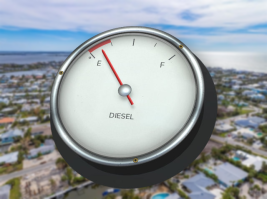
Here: 0.125
